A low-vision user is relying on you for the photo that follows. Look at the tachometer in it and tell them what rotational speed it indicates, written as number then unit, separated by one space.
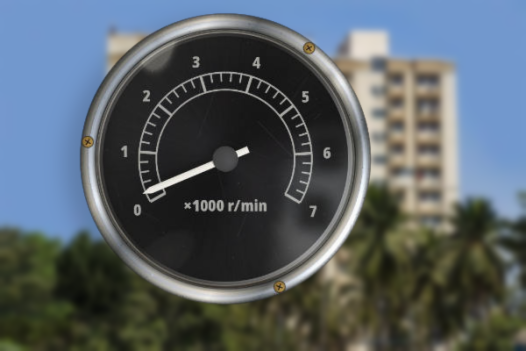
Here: 200 rpm
